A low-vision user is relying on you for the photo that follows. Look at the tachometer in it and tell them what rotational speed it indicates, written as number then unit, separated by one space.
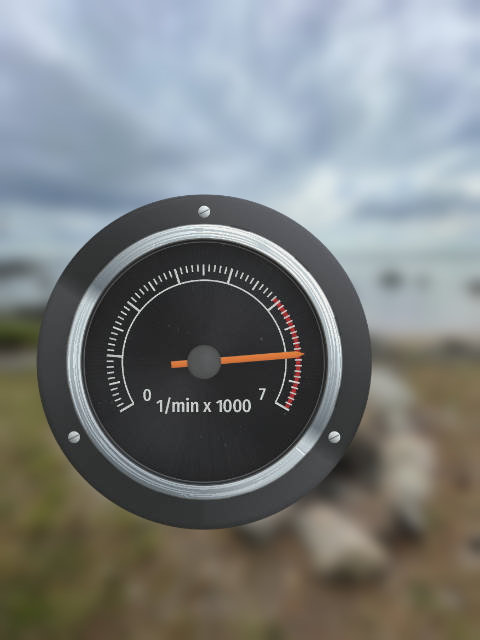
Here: 6000 rpm
